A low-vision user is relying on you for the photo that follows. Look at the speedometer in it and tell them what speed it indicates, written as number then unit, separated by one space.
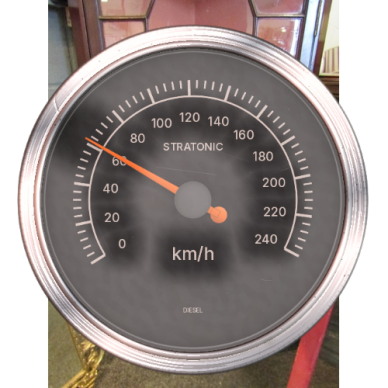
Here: 62 km/h
